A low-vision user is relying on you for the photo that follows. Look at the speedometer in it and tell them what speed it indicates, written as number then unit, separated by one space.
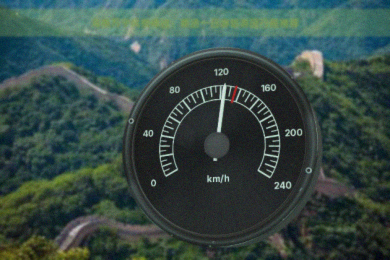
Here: 125 km/h
